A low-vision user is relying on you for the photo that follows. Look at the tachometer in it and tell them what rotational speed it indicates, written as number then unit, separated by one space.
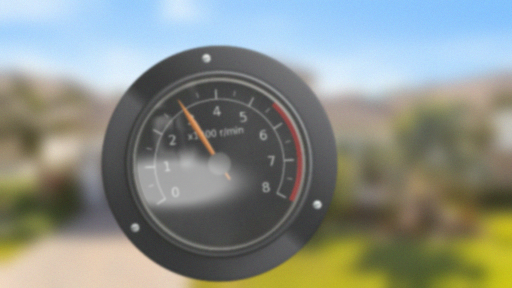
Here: 3000 rpm
